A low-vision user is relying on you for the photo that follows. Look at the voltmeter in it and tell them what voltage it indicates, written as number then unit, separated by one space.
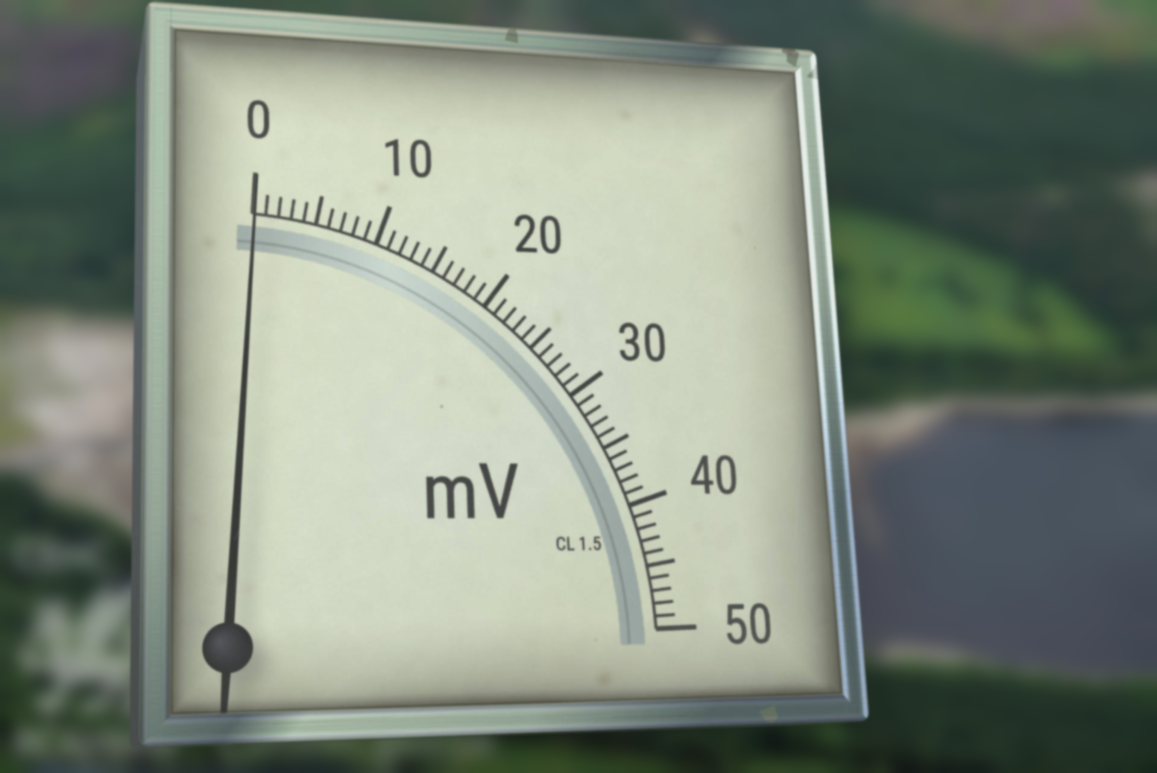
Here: 0 mV
